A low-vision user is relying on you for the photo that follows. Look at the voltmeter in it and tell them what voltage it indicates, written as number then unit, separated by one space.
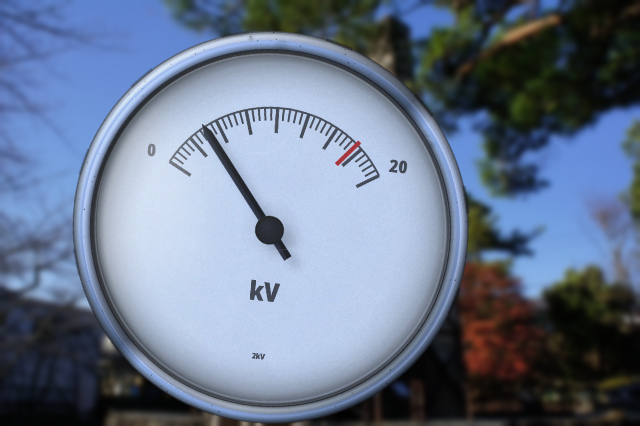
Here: 4 kV
